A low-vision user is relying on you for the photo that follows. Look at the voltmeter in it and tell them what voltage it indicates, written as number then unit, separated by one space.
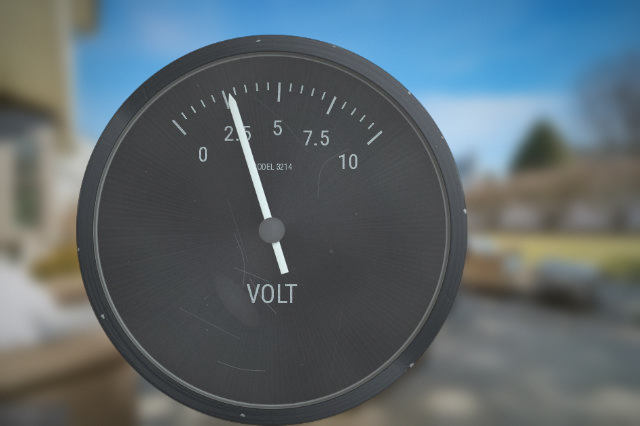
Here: 2.75 V
